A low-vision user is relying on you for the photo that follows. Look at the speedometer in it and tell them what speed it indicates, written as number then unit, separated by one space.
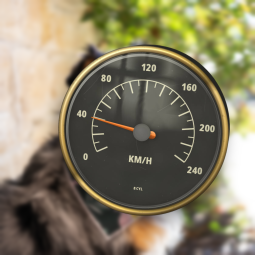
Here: 40 km/h
